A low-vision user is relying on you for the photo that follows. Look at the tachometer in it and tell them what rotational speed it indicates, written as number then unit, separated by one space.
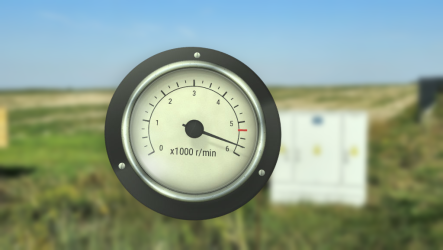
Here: 5750 rpm
